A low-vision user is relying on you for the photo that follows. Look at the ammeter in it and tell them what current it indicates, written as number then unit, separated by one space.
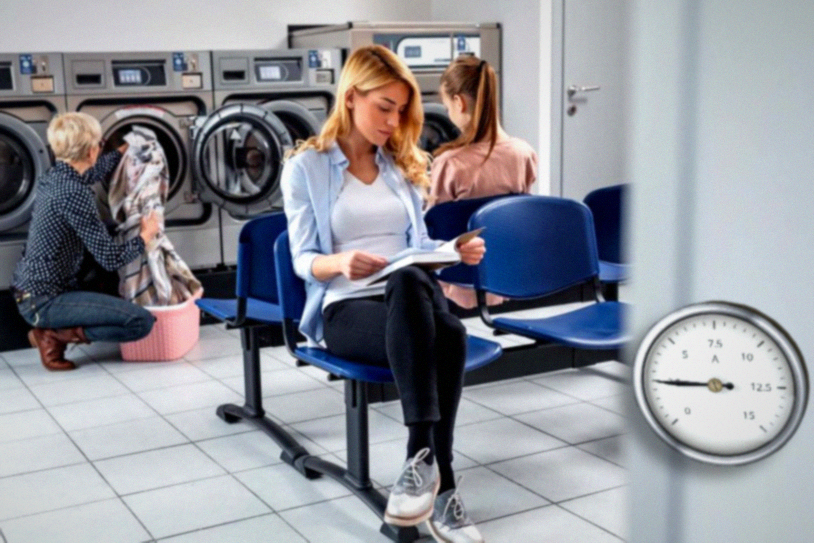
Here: 2.5 A
